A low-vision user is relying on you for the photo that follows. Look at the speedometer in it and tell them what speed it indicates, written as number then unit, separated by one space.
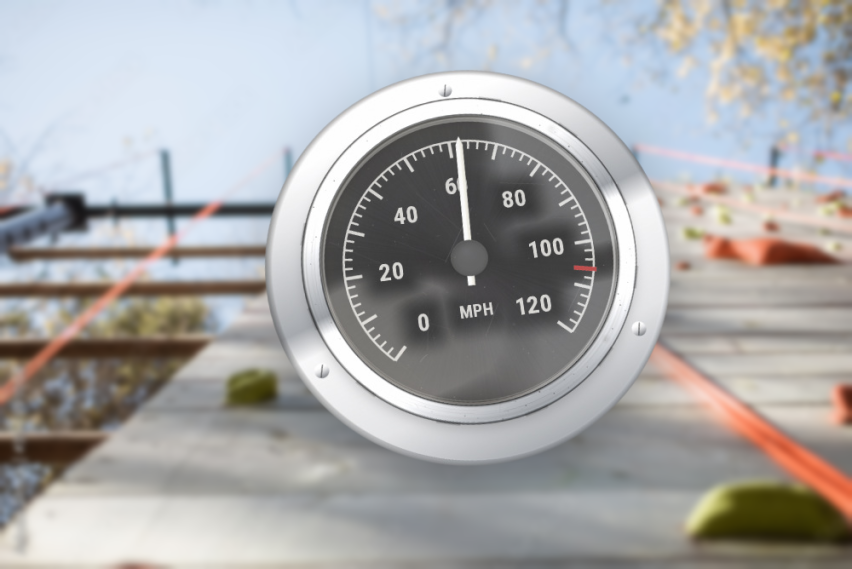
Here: 62 mph
